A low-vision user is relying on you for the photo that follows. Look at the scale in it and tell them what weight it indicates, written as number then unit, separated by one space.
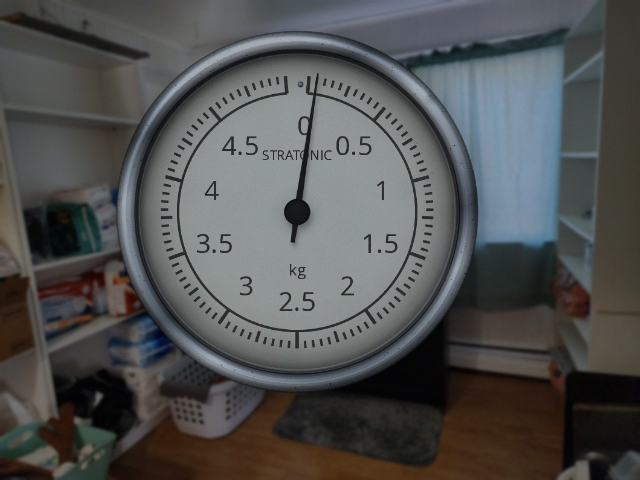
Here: 0.05 kg
